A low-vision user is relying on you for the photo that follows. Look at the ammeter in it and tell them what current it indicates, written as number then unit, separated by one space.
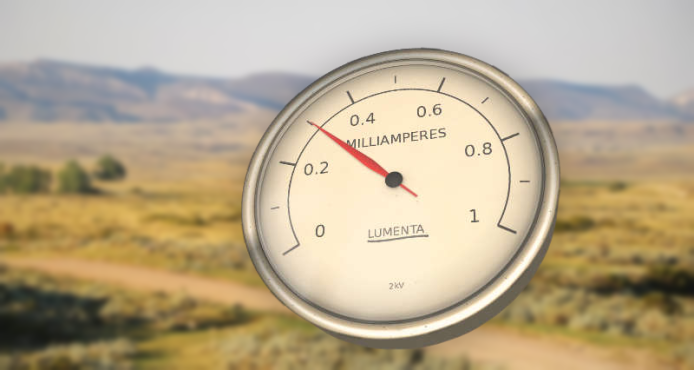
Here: 0.3 mA
